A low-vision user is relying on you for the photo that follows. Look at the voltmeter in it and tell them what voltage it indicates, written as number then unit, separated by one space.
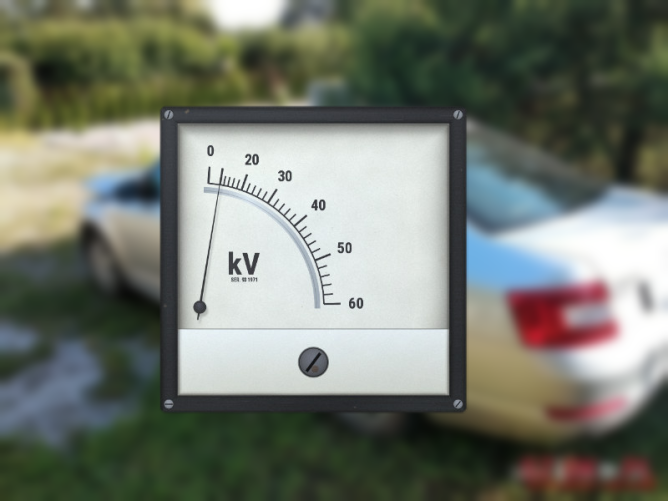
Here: 10 kV
